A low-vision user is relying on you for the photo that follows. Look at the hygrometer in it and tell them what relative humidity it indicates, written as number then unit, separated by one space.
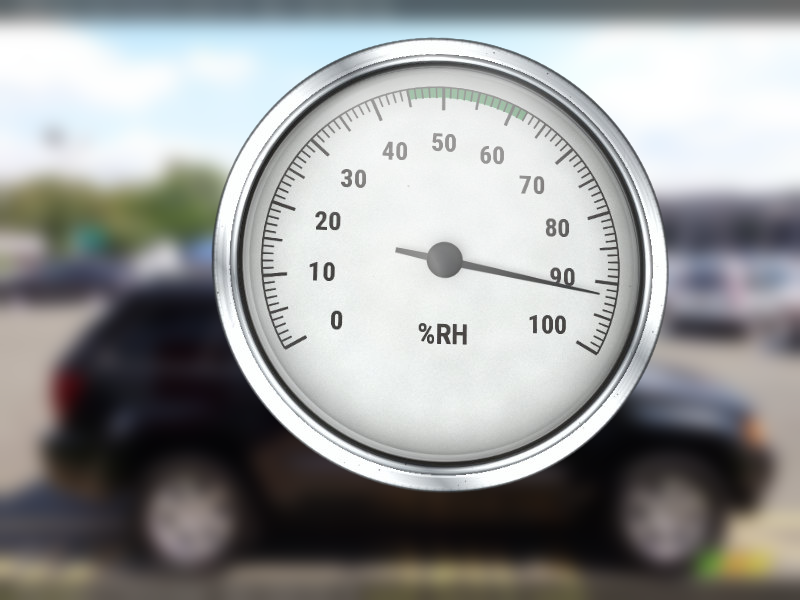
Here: 92 %
